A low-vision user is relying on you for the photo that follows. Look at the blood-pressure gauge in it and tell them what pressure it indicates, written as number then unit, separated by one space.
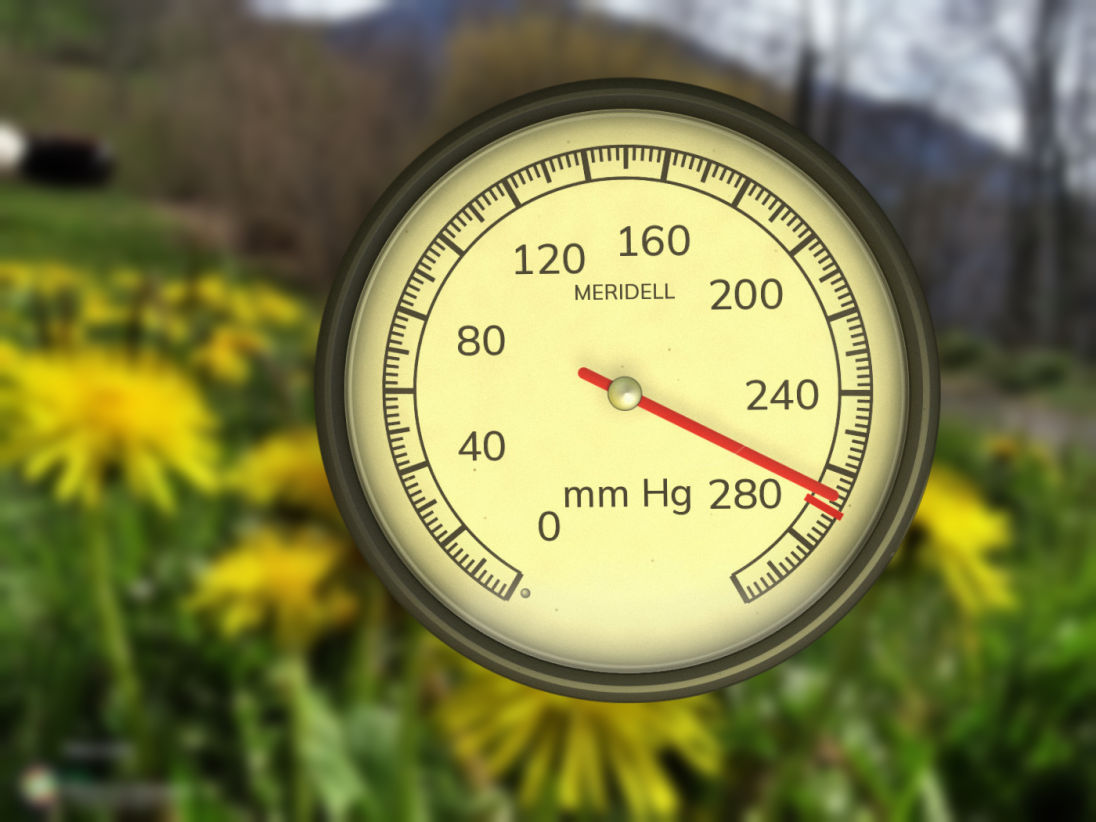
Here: 266 mmHg
